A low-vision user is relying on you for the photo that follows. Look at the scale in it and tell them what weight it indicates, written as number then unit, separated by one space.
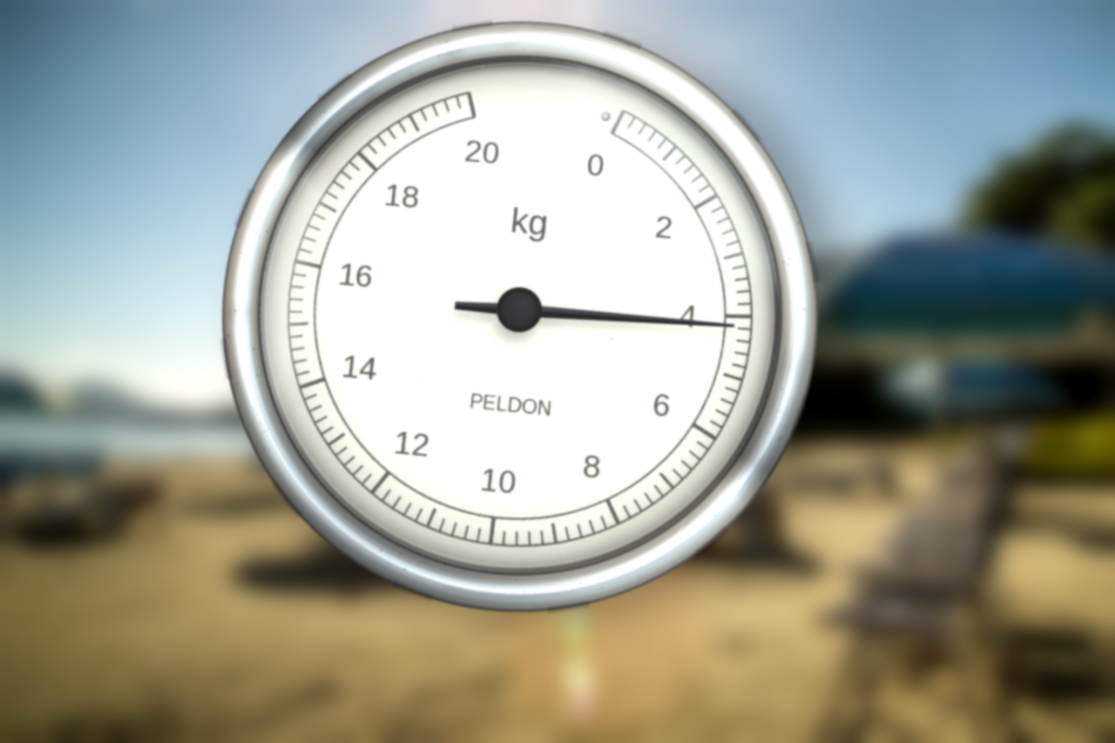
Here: 4.2 kg
